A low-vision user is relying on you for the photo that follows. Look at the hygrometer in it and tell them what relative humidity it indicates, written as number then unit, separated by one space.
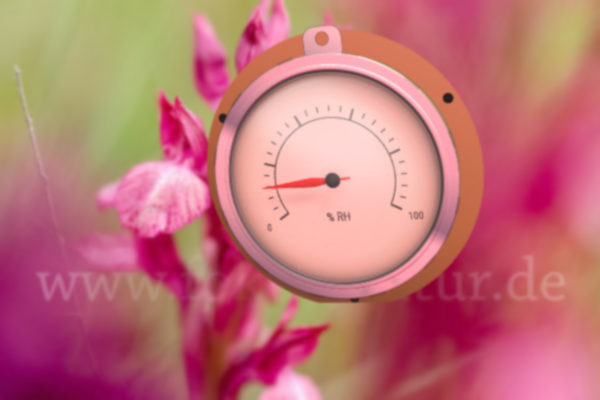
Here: 12 %
